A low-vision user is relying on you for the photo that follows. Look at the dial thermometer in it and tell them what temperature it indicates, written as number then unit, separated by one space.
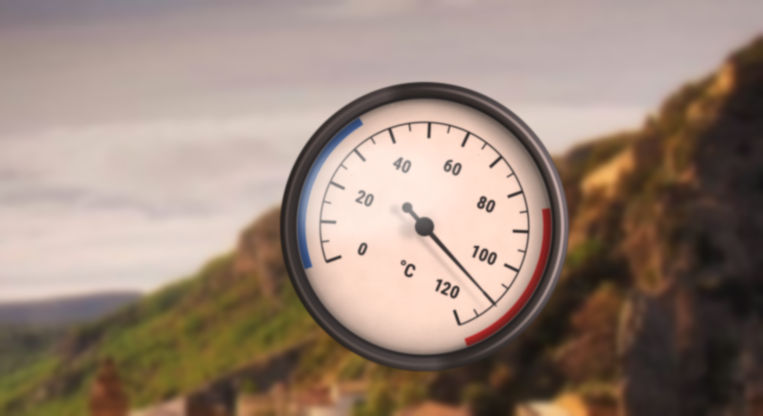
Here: 110 °C
